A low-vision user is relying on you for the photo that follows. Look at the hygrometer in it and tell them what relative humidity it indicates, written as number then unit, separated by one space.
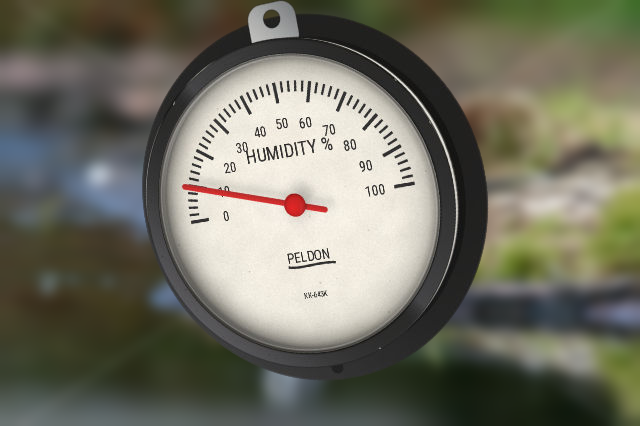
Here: 10 %
